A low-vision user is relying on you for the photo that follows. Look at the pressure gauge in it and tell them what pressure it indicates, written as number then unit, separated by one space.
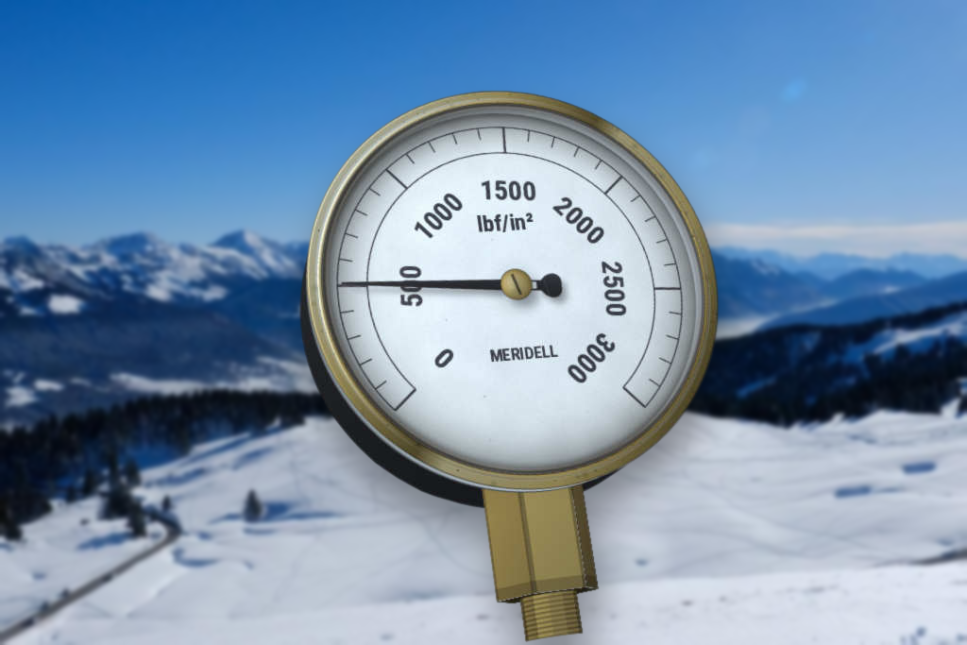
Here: 500 psi
